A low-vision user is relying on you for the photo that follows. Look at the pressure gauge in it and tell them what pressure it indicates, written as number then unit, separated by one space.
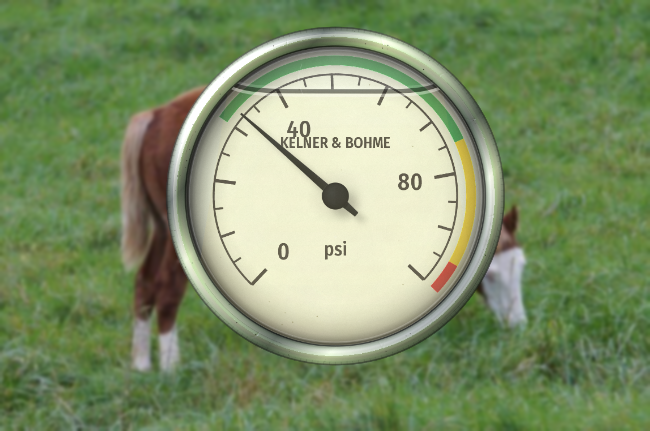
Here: 32.5 psi
